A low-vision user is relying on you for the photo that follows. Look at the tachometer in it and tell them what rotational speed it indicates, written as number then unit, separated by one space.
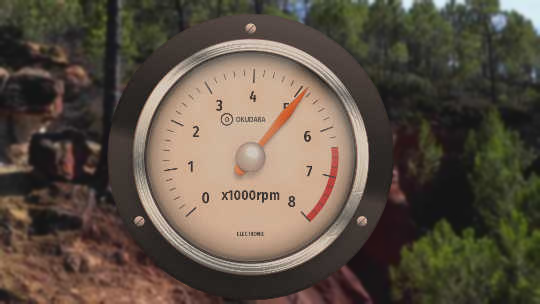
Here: 5100 rpm
